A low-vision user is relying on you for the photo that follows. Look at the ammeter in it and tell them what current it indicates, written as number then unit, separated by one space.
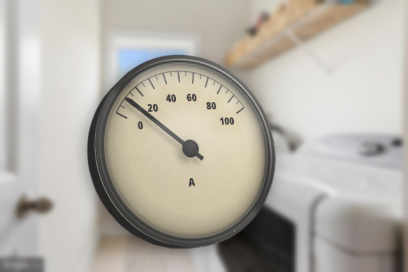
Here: 10 A
